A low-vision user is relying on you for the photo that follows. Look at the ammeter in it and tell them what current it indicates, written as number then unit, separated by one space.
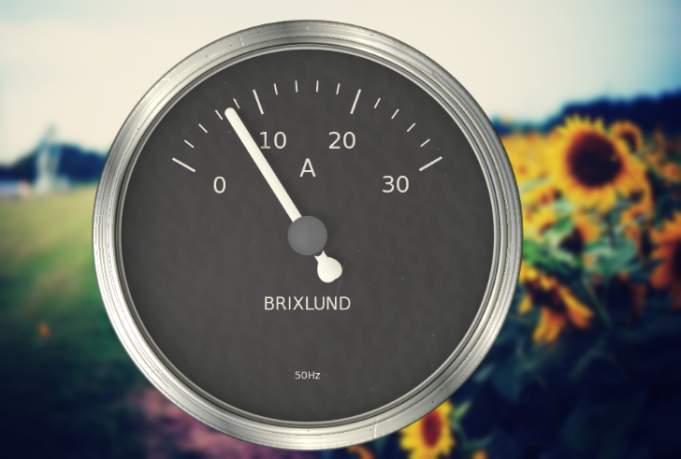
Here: 7 A
